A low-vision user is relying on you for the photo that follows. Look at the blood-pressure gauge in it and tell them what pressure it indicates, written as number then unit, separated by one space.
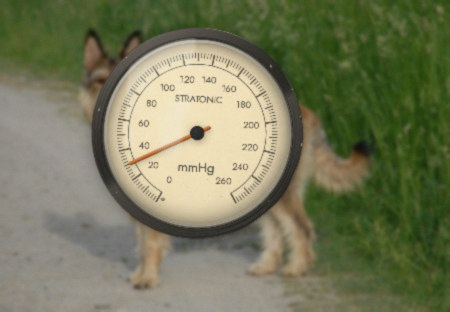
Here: 30 mmHg
